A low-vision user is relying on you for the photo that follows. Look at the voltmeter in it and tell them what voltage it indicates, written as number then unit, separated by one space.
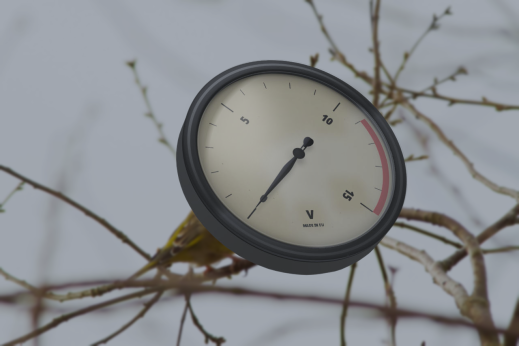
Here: 0 V
